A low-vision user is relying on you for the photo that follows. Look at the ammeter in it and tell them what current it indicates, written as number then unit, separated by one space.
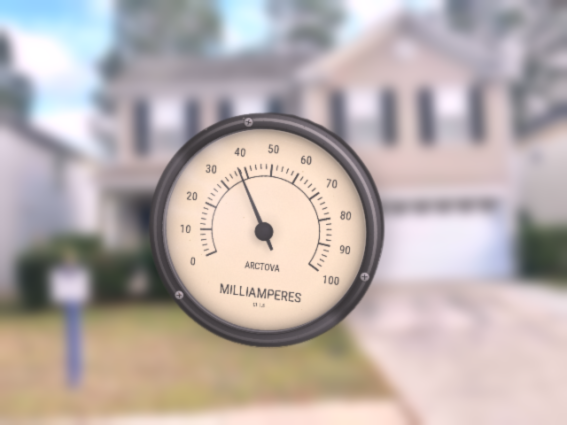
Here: 38 mA
